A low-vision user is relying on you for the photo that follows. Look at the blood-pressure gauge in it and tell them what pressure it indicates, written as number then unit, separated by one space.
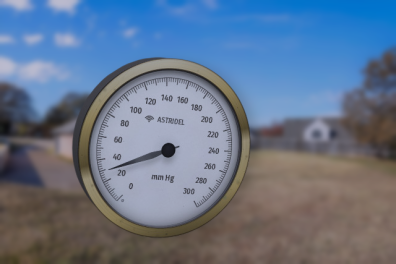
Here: 30 mmHg
